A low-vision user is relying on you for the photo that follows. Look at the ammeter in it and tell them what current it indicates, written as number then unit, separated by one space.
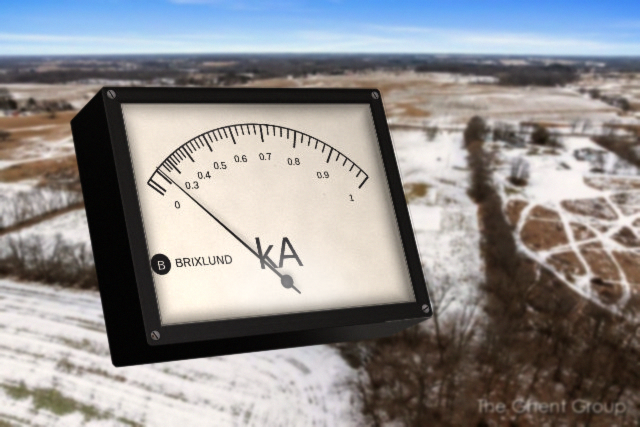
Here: 0.2 kA
